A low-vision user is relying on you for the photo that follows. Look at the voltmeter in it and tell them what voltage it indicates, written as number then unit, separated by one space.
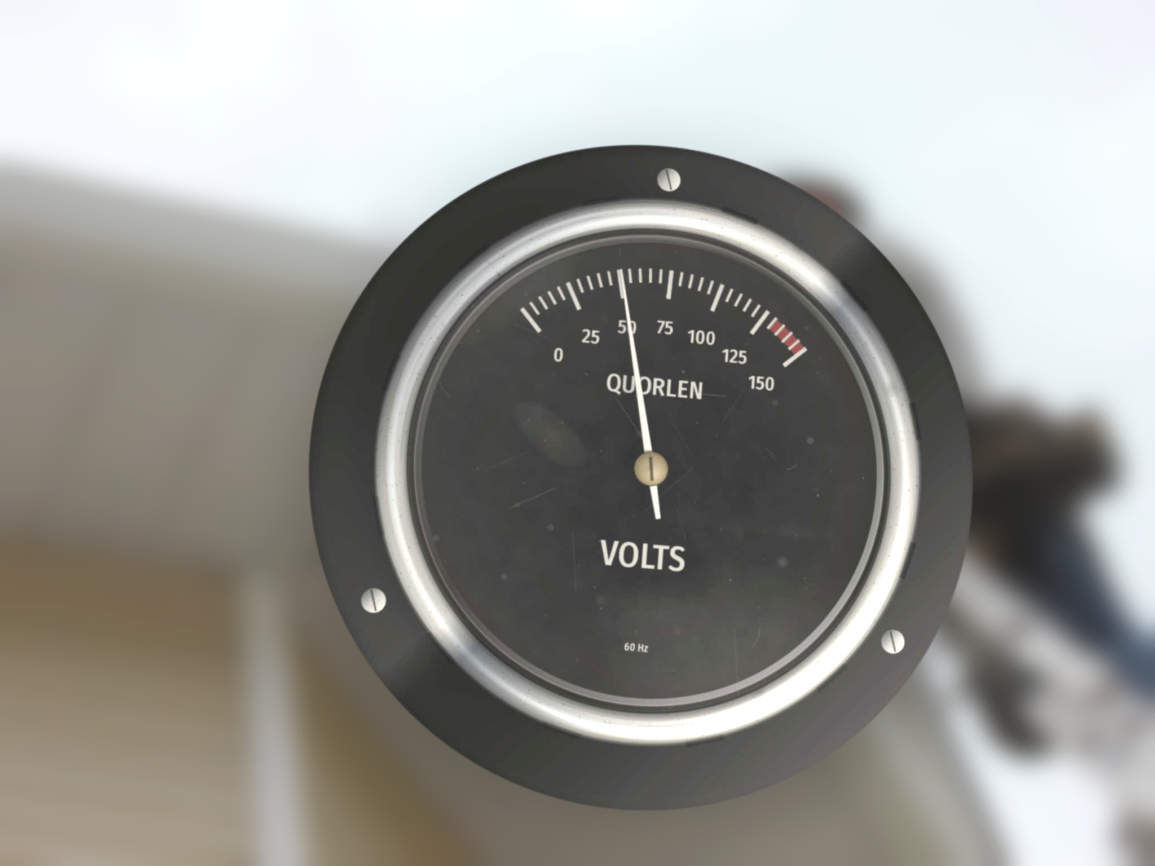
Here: 50 V
